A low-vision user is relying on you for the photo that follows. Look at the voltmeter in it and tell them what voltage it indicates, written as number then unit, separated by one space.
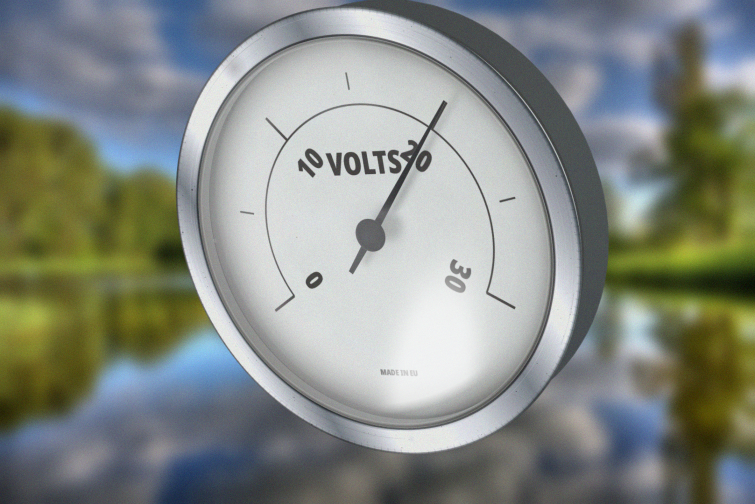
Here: 20 V
